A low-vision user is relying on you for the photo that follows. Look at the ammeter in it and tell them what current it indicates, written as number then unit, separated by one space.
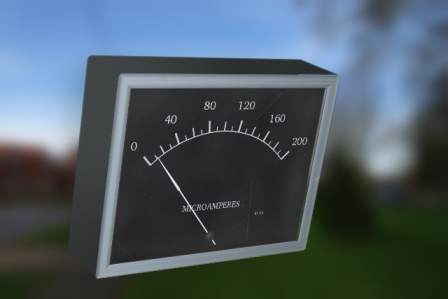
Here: 10 µA
